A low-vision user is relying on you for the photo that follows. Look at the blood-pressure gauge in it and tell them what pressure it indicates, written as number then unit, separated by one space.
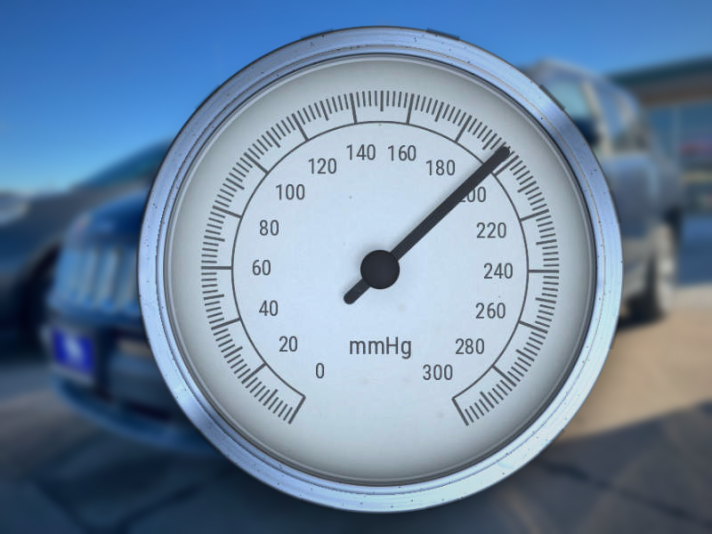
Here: 196 mmHg
